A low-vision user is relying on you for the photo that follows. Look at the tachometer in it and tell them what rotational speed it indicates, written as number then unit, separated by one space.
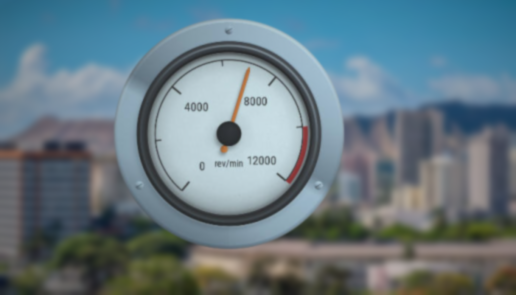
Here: 7000 rpm
